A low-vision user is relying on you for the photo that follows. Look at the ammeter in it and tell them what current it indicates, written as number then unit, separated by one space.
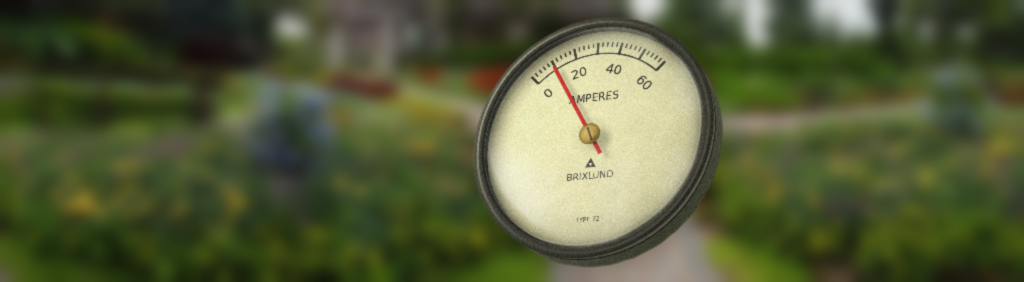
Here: 10 A
